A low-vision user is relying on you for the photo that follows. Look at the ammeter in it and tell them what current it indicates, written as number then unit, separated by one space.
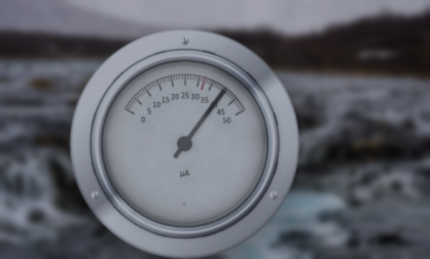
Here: 40 µA
